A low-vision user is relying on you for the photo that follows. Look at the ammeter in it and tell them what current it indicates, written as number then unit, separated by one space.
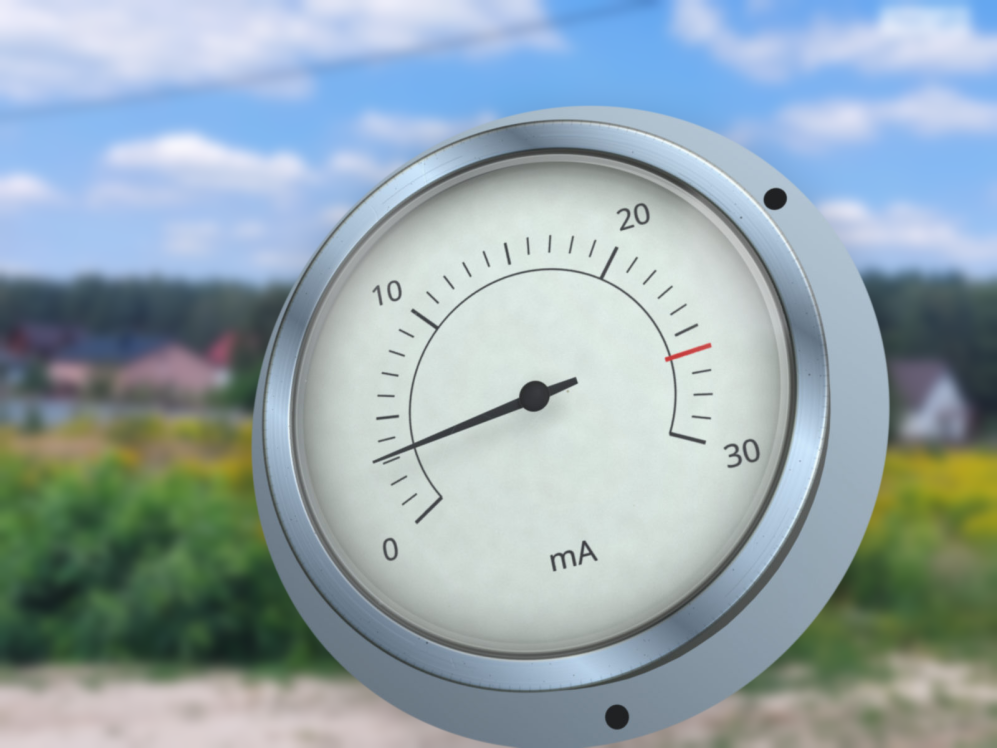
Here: 3 mA
